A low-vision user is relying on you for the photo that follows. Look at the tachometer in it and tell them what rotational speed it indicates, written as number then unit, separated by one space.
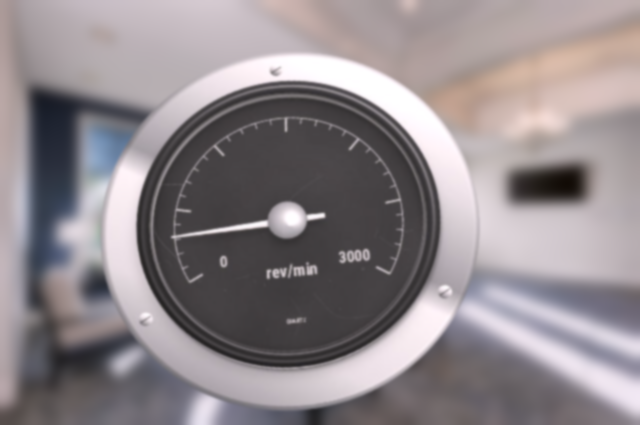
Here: 300 rpm
